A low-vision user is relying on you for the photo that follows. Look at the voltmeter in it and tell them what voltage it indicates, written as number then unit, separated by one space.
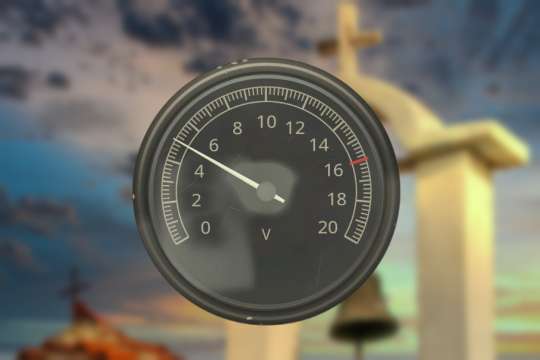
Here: 5 V
